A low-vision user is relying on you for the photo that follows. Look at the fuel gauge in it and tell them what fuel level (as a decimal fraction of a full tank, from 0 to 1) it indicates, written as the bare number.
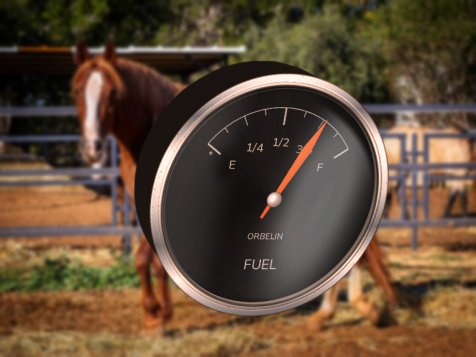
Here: 0.75
